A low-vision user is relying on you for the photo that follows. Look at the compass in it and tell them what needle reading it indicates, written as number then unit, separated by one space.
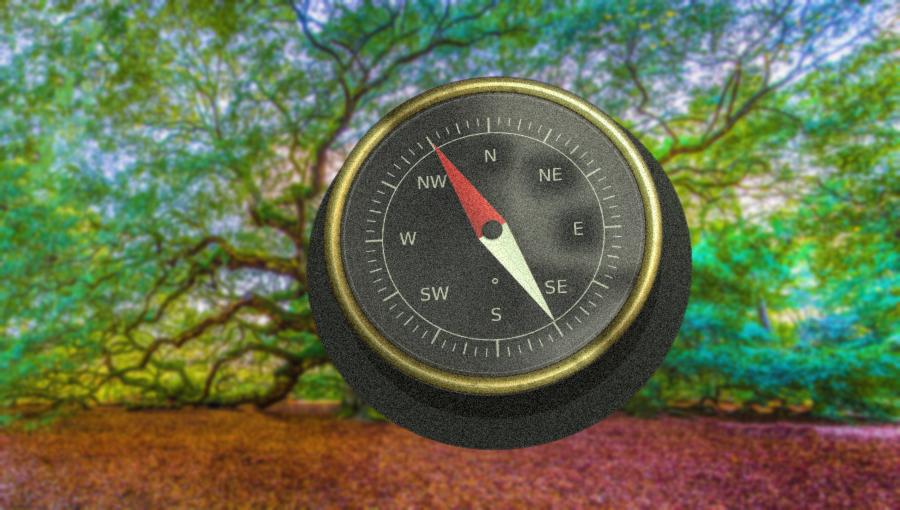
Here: 330 °
